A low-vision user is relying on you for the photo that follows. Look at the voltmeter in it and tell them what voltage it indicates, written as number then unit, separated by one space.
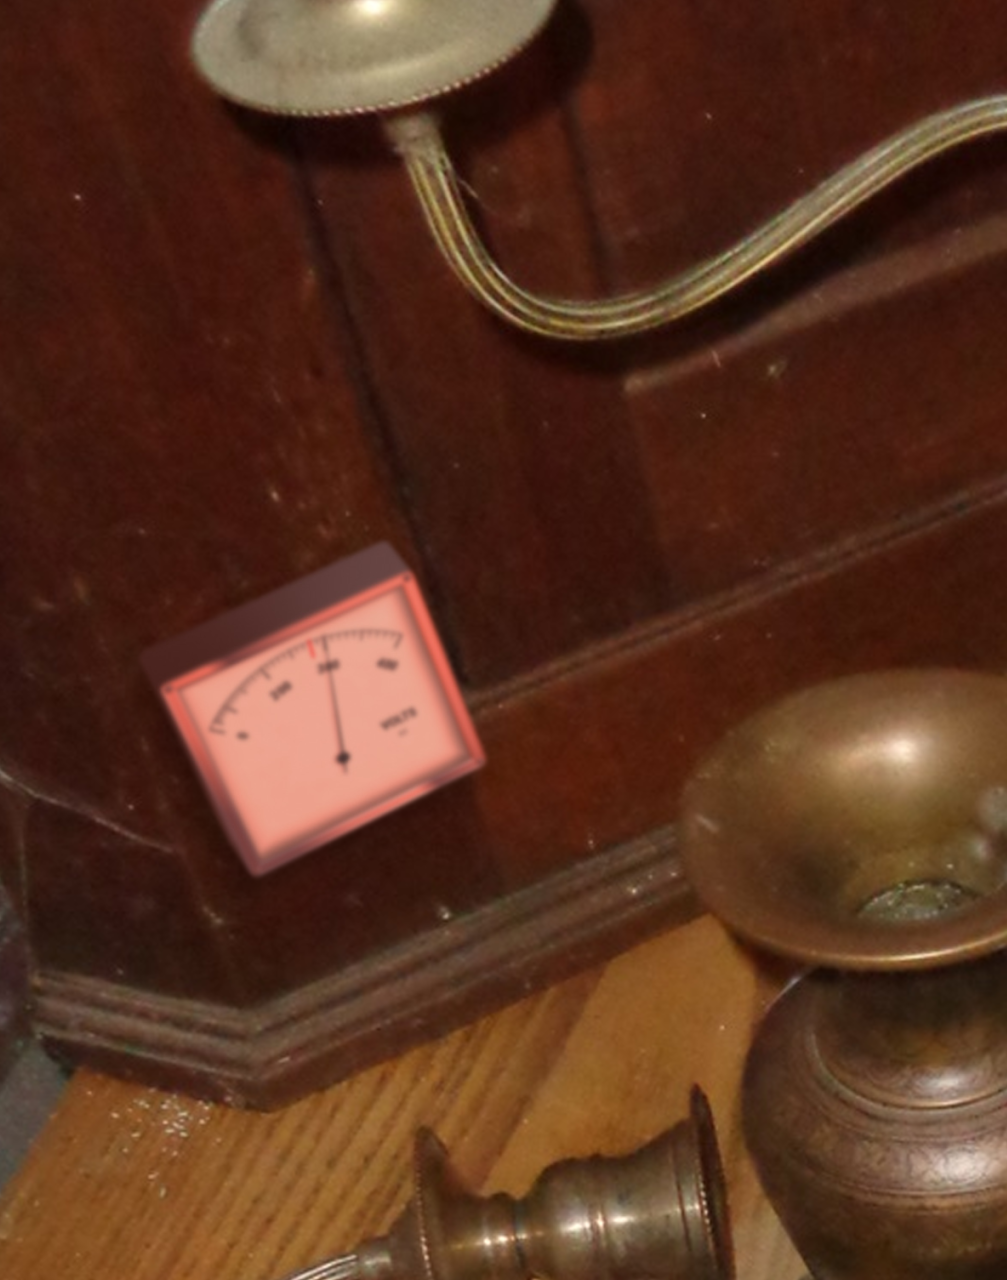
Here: 300 V
